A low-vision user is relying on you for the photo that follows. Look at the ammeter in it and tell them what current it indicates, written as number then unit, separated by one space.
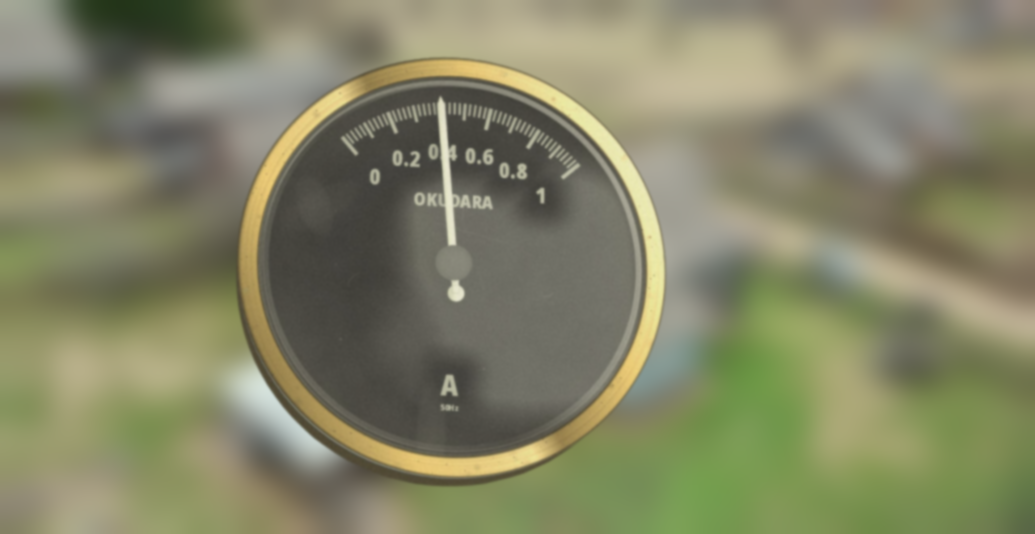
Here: 0.4 A
